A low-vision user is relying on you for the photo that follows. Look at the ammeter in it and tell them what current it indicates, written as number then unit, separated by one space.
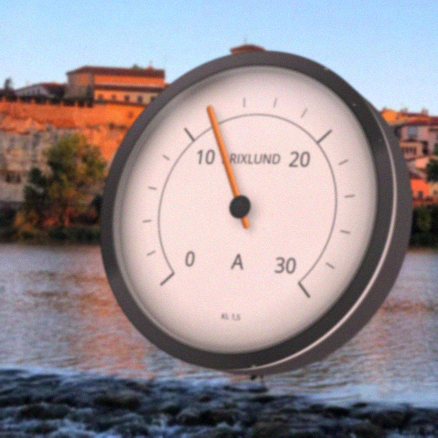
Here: 12 A
